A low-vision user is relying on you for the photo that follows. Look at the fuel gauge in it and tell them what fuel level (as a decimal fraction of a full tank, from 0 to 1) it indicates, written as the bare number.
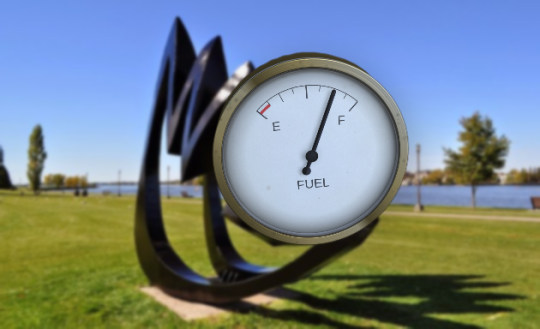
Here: 0.75
